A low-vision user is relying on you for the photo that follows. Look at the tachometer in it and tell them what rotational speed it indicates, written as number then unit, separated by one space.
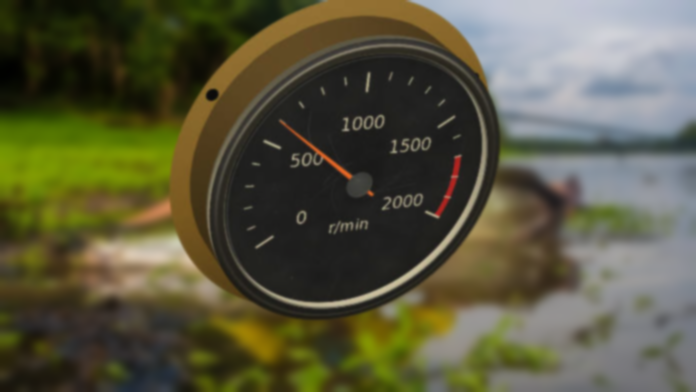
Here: 600 rpm
